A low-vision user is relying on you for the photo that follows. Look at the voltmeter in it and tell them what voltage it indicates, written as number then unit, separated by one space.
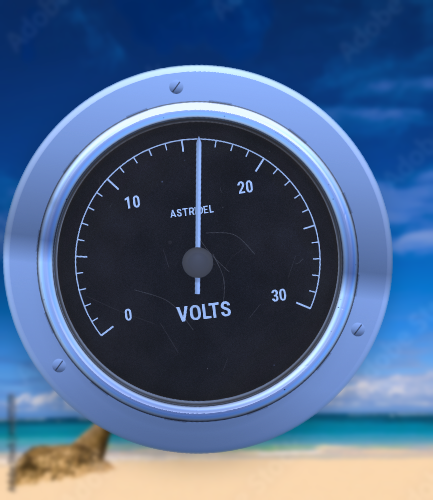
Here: 16 V
